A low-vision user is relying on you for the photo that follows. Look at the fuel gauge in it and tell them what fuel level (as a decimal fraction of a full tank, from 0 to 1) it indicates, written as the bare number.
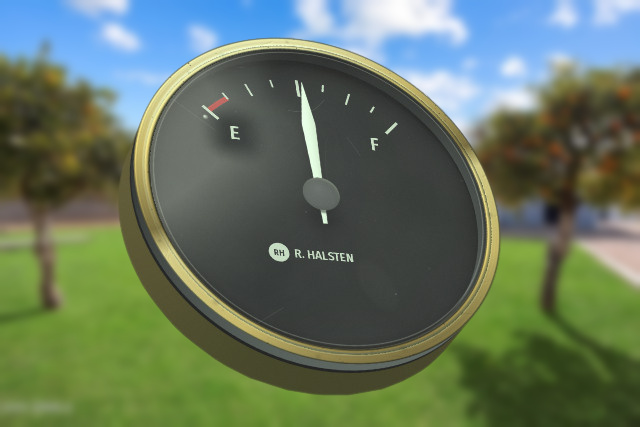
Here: 0.5
